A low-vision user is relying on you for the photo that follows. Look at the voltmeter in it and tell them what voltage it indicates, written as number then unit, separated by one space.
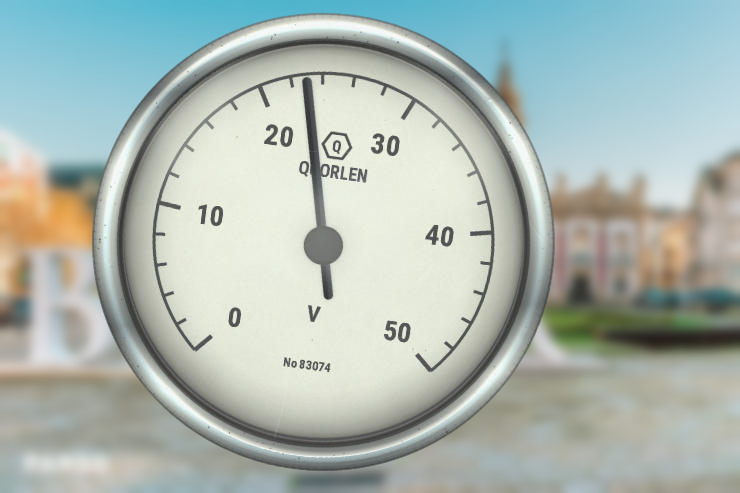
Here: 23 V
